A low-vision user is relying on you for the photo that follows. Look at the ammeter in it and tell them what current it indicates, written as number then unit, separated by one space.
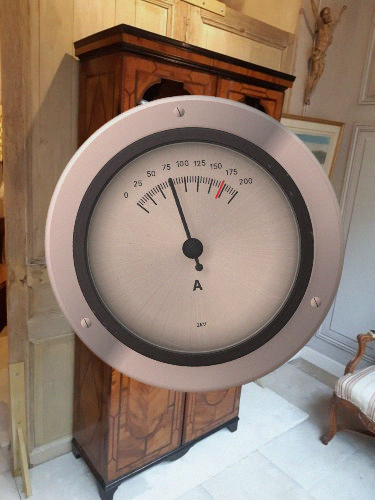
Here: 75 A
